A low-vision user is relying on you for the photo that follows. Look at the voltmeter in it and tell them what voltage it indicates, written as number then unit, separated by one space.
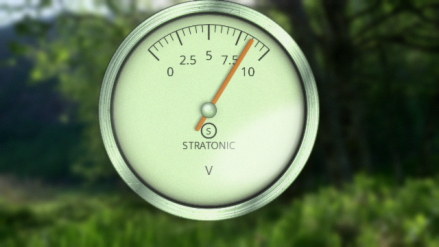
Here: 8.5 V
